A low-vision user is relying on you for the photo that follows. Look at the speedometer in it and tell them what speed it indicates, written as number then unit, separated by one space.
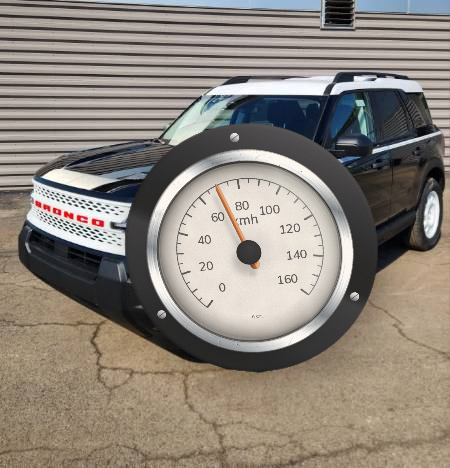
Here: 70 km/h
